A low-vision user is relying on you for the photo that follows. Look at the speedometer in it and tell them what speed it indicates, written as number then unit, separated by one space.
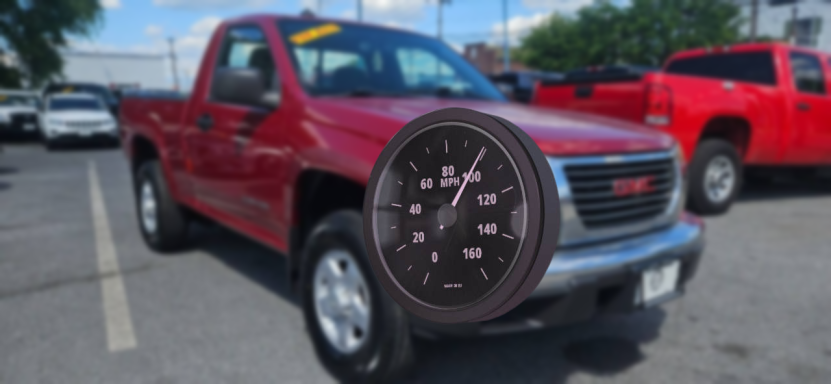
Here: 100 mph
